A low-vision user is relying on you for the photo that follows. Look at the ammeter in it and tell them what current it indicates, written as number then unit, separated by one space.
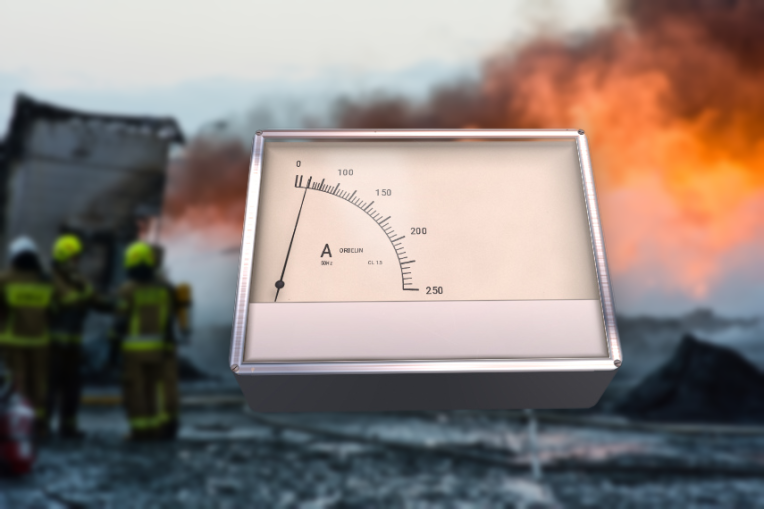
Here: 50 A
